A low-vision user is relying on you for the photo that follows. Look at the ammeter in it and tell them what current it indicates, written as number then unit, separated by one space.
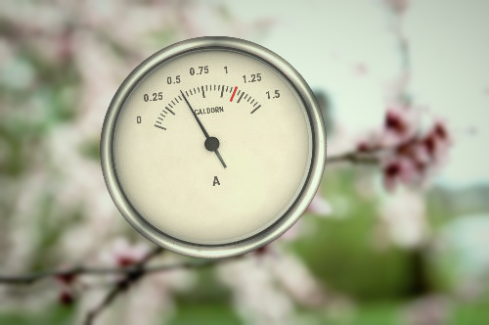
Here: 0.5 A
